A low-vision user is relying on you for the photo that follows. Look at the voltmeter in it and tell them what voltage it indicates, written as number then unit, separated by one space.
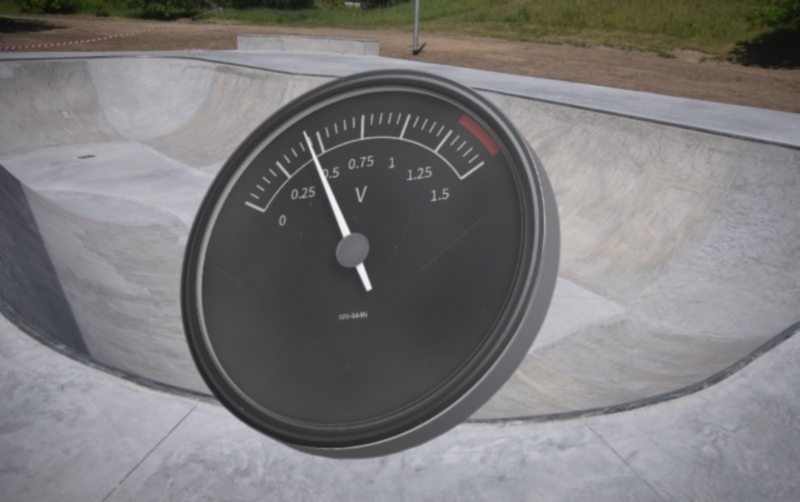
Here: 0.45 V
